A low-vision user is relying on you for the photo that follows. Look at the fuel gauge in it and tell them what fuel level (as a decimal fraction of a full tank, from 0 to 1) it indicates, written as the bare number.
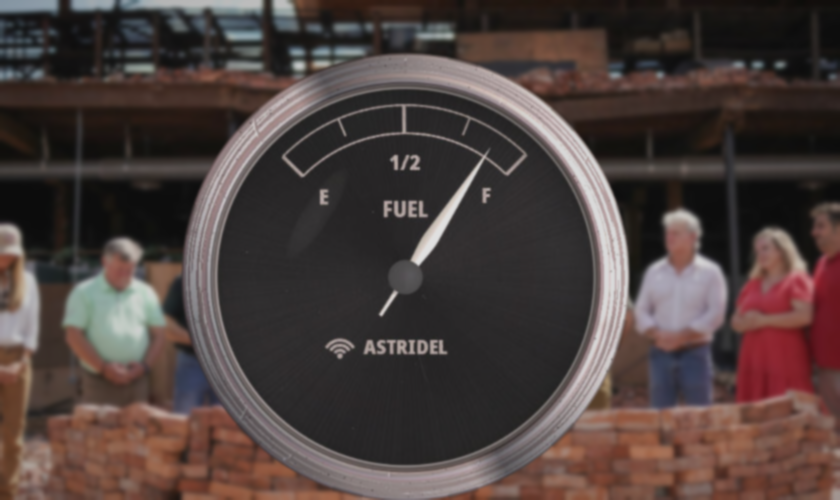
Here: 0.875
